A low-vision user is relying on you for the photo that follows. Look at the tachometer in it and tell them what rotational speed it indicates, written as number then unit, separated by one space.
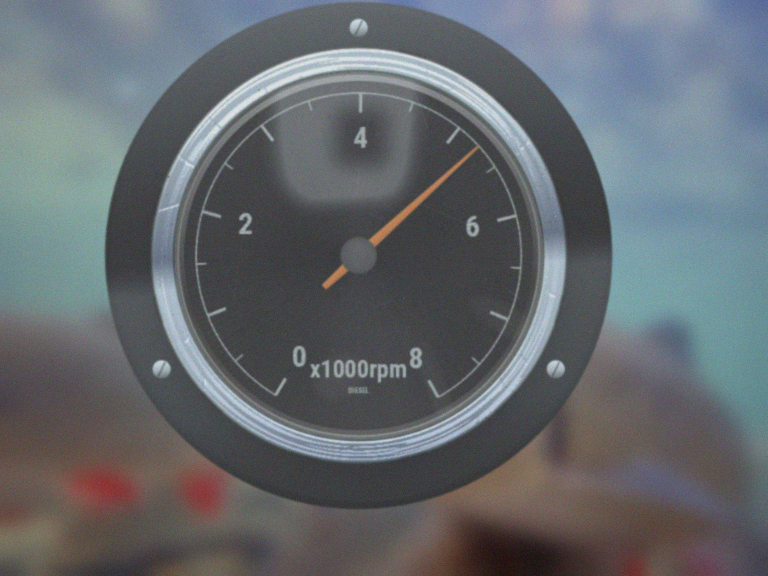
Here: 5250 rpm
